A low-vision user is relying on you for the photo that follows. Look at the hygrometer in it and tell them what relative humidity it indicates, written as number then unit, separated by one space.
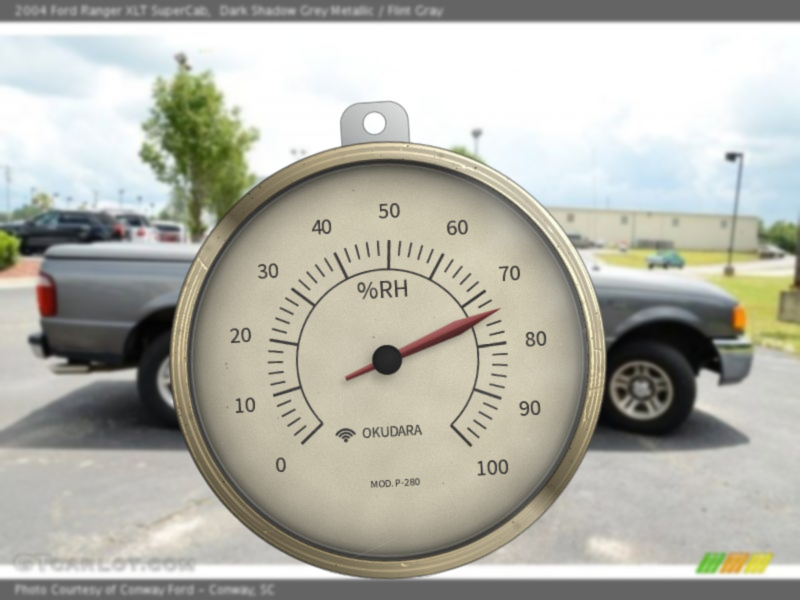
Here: 74 %
